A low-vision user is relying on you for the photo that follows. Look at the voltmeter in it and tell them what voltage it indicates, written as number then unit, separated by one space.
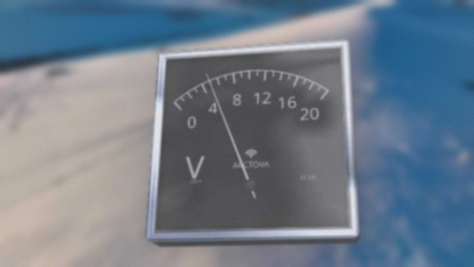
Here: 5 V
